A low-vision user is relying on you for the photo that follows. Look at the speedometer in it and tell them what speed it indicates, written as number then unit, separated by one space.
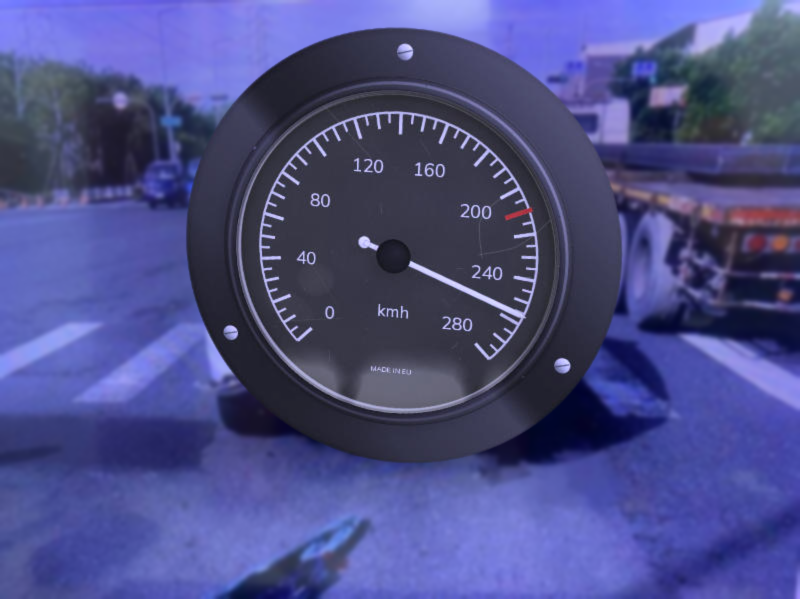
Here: 255 km/h
